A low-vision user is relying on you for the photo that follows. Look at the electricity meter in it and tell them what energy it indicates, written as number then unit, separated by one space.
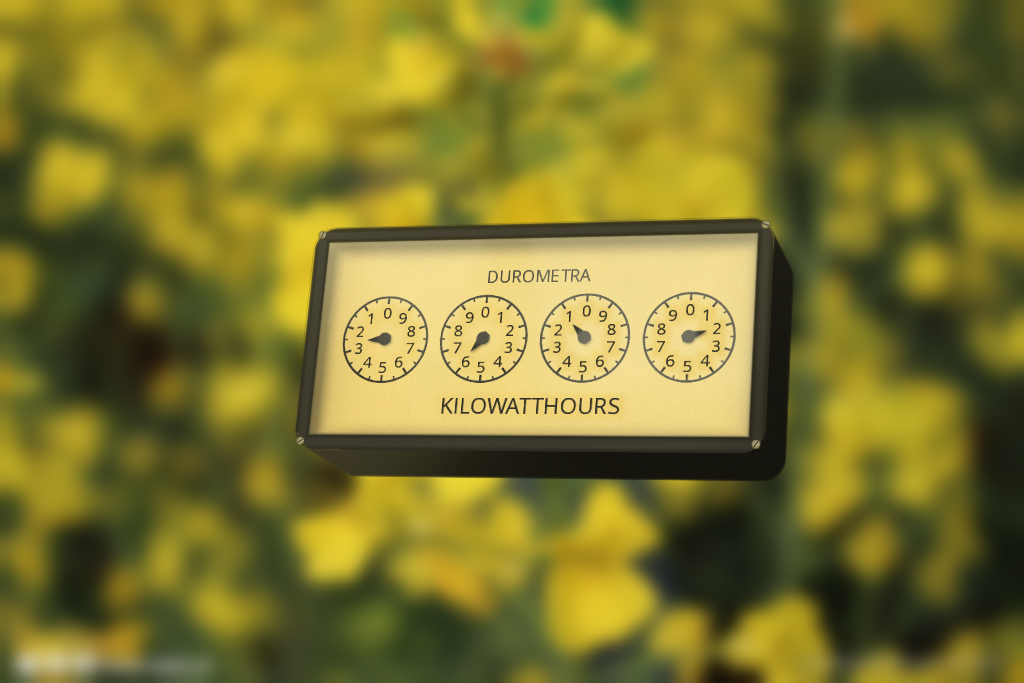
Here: 2612 kWh
